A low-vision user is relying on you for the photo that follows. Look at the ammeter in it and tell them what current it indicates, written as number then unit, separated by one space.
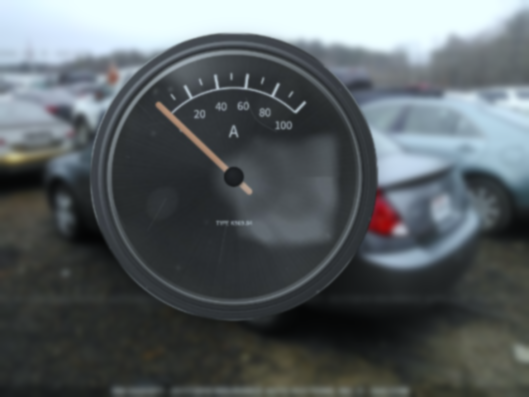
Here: 0 A
